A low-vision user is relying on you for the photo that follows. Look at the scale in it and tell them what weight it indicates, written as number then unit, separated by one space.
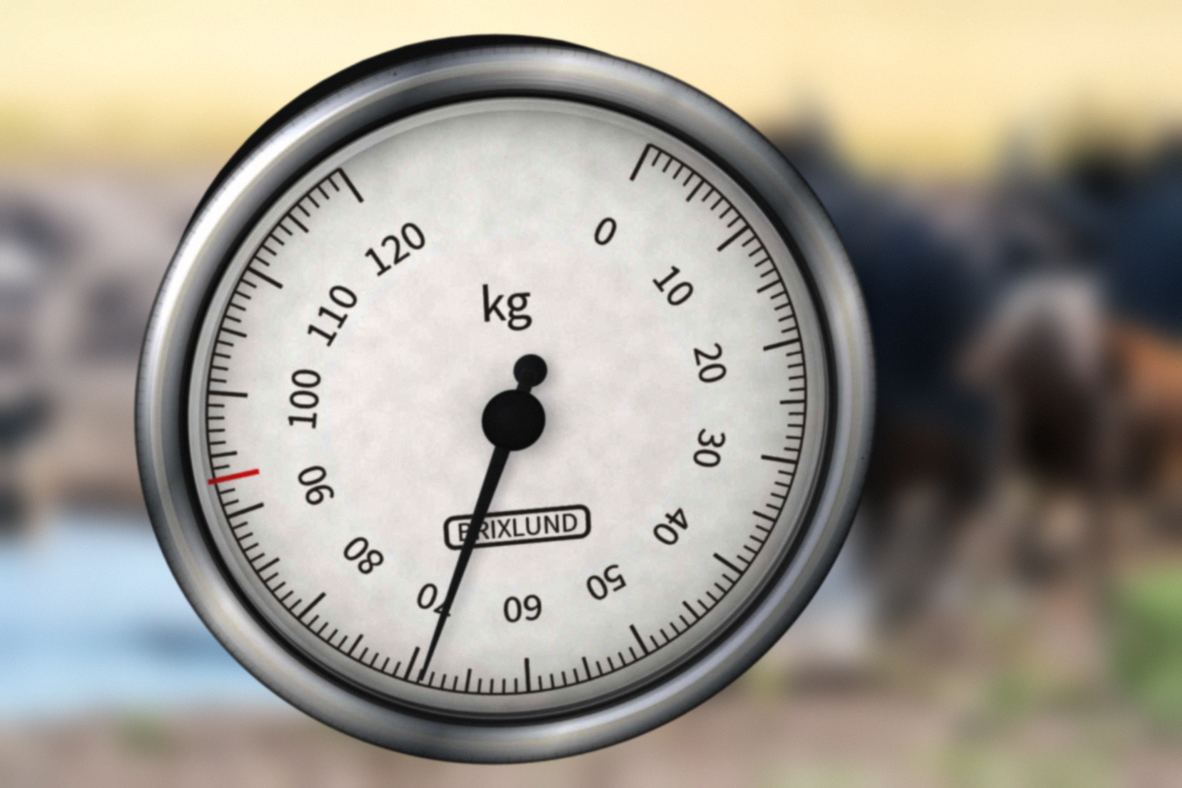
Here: 69 kg
